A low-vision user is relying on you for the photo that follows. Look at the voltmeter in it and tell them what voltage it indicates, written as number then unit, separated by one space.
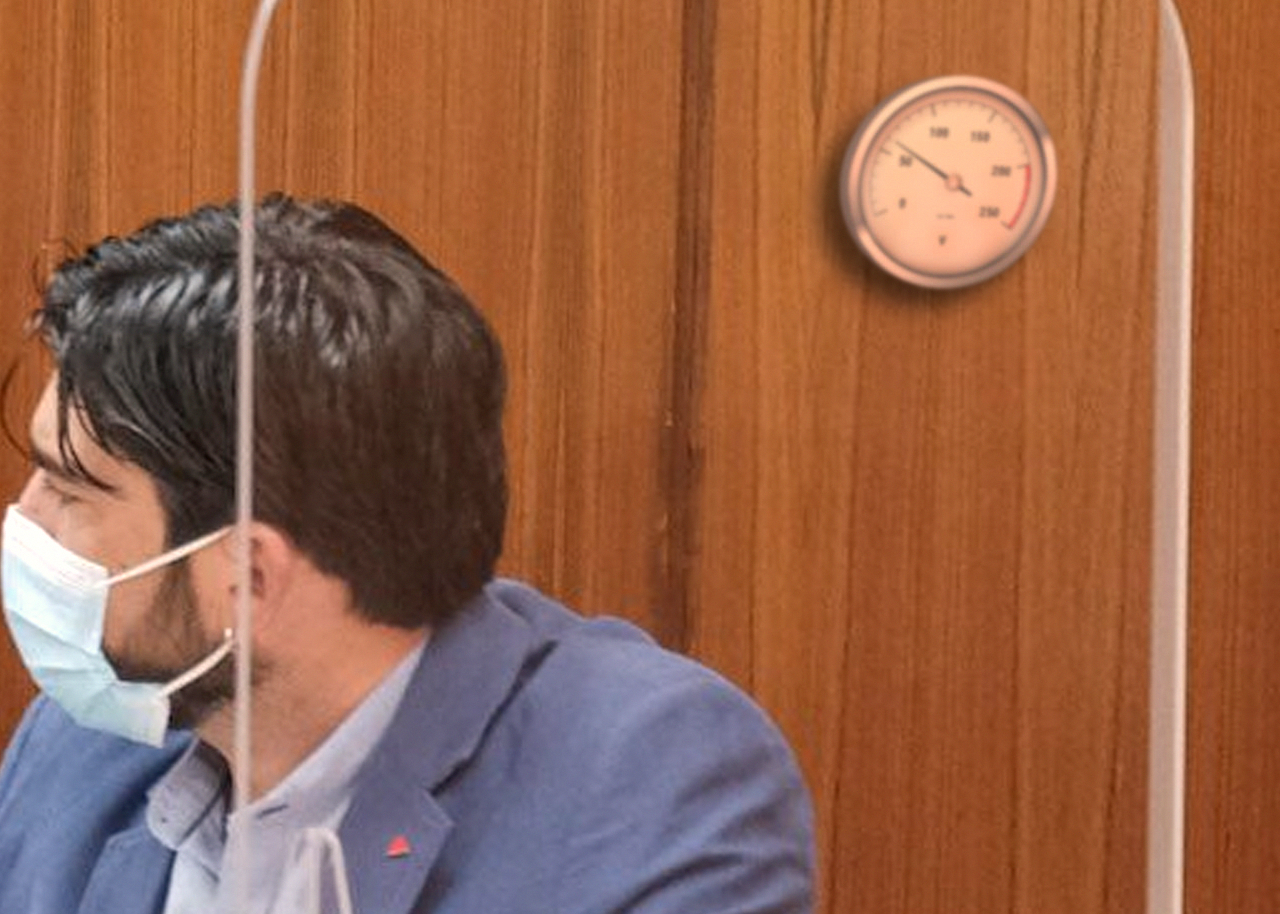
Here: 60 V
